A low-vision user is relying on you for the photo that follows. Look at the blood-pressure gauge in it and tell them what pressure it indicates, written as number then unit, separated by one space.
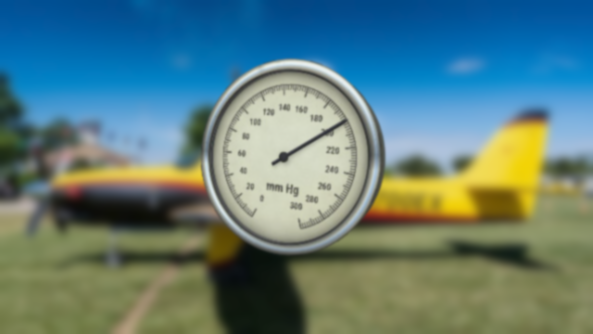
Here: 200 mmHg
